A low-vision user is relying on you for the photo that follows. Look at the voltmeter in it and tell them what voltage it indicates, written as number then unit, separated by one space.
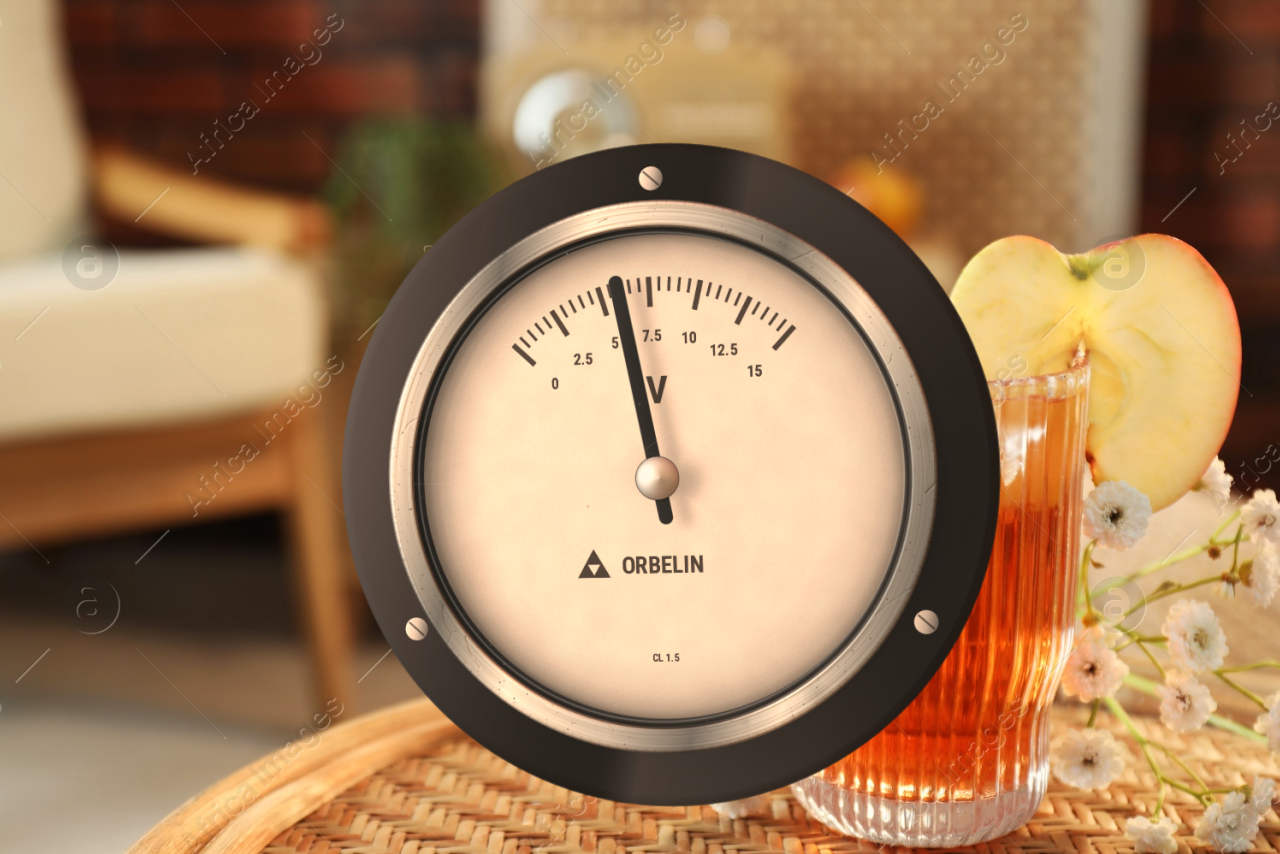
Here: 6 V
